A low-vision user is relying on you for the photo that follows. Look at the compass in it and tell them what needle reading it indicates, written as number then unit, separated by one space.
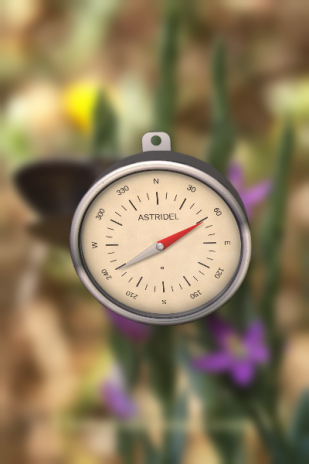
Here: 60 °
